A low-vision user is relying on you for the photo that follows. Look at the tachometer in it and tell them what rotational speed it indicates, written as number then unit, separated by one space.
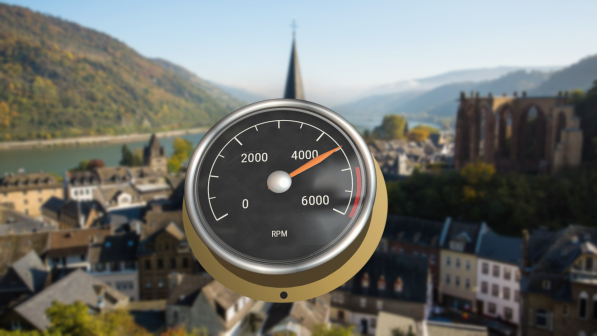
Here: 4500 rpm
